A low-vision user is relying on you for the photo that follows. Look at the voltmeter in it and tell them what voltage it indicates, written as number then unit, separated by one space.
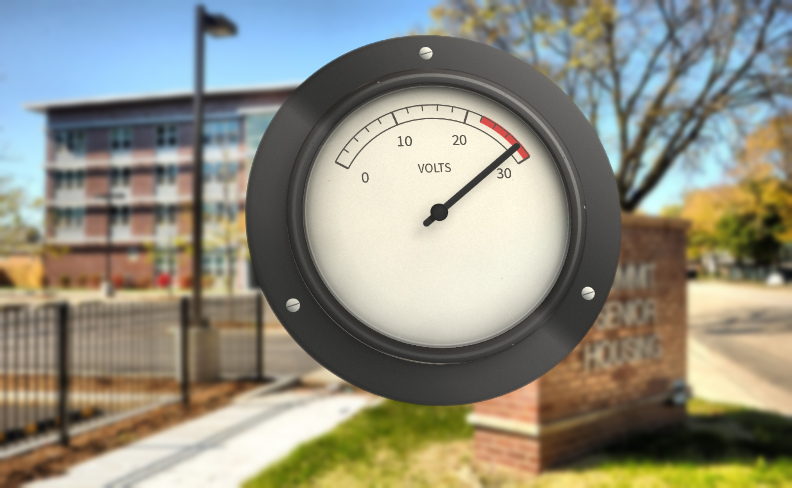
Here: 28 V
